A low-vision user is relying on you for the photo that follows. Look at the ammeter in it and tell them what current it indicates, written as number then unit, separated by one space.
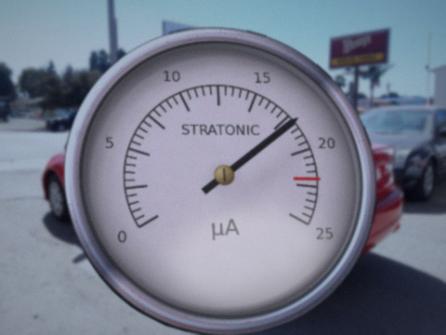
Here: 18 µA
